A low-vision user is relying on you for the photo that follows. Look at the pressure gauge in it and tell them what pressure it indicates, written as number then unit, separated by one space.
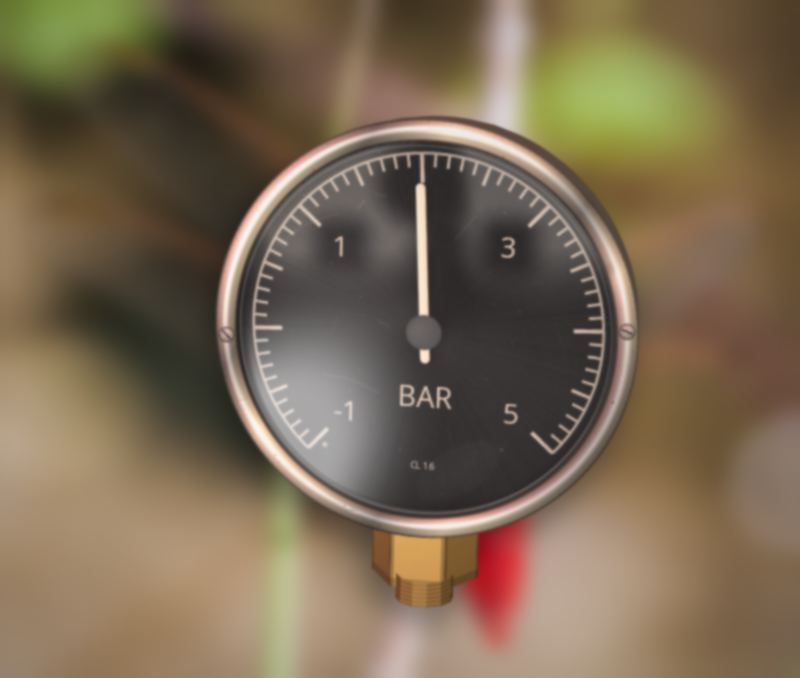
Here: 2 bar
